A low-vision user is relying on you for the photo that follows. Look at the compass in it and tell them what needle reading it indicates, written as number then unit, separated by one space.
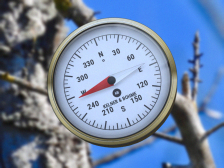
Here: 265 °
